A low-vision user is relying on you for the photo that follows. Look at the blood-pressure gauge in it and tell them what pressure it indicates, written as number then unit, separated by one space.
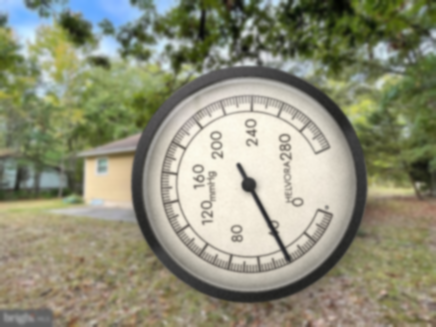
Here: 40 mmHg
